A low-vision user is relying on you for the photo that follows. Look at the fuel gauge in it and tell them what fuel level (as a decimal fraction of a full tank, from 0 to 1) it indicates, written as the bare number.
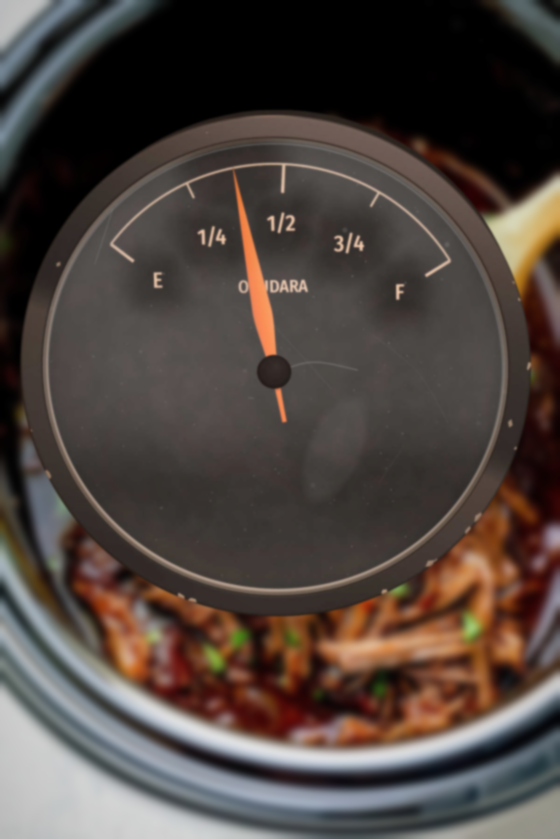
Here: 0.375
